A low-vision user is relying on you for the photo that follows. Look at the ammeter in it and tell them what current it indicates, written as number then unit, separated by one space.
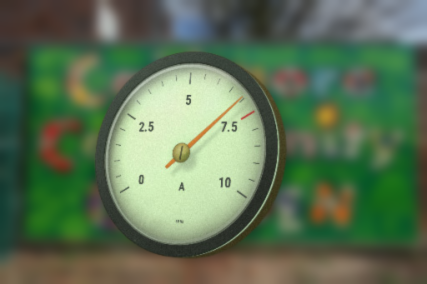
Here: 7 A
